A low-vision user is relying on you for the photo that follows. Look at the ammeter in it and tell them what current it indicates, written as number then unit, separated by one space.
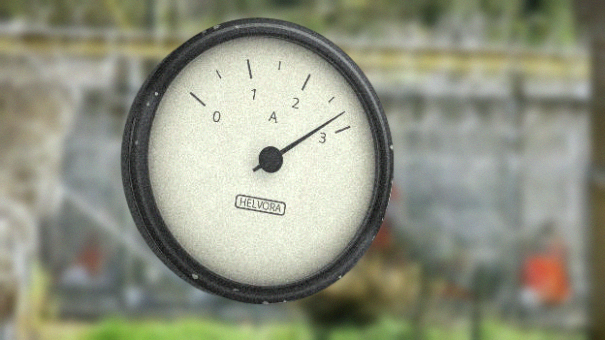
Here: 2.75 A
